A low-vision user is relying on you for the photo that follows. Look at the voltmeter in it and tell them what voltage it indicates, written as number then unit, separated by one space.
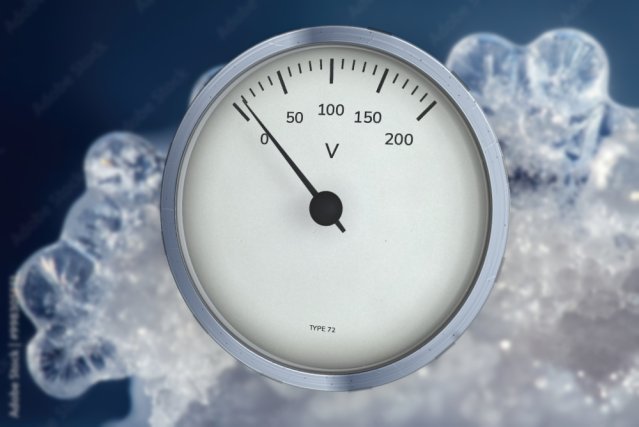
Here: 10 V
